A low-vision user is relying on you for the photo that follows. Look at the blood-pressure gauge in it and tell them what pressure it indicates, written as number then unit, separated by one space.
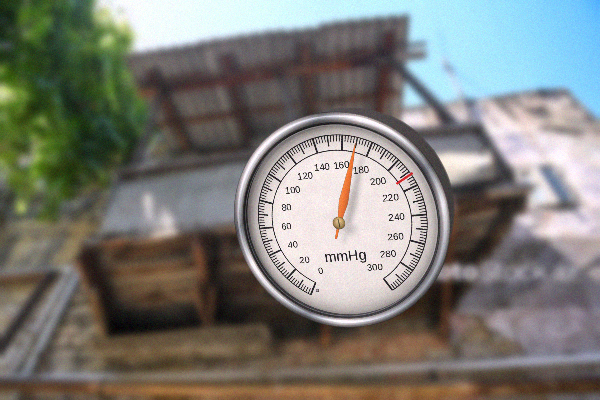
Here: 170 mmHg
